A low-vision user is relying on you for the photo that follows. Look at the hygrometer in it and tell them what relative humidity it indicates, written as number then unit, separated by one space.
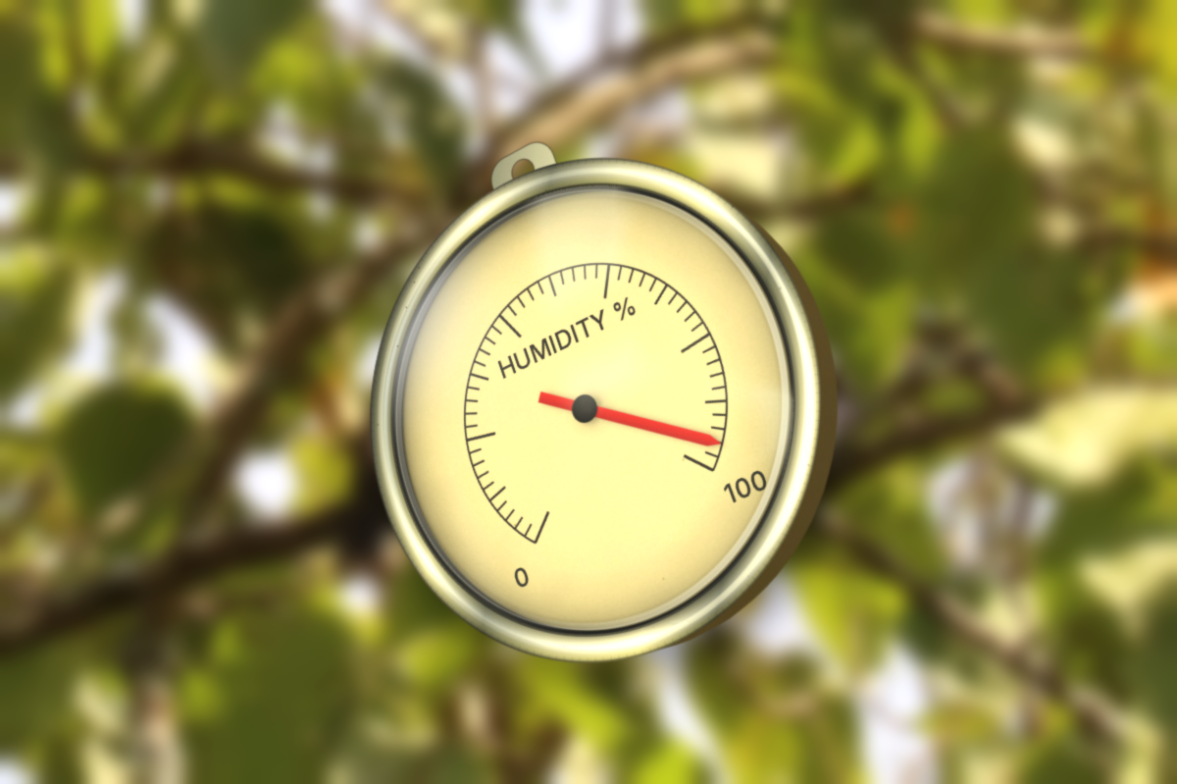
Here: 96 %
